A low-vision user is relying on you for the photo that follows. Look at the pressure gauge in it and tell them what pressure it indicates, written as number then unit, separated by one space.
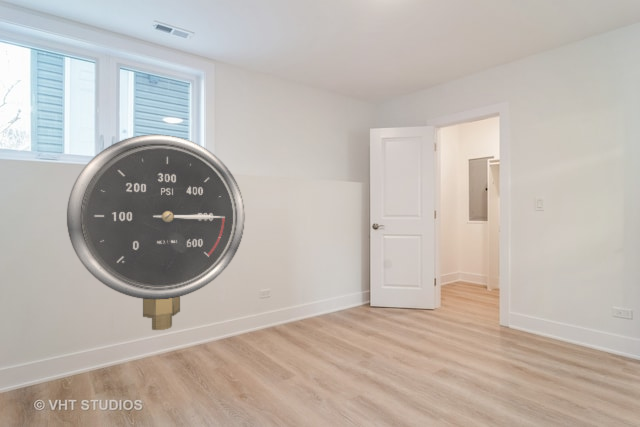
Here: 500 psi
